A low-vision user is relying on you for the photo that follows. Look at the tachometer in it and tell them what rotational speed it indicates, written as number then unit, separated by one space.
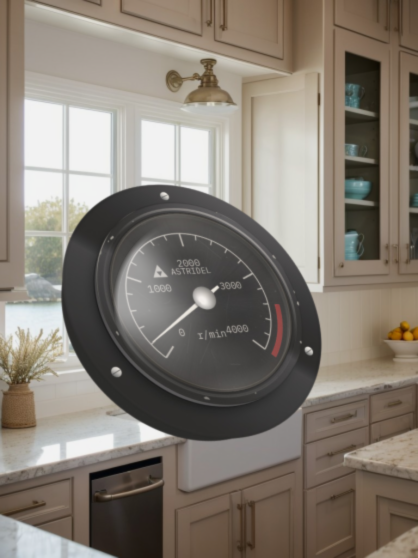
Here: 200 rpm
